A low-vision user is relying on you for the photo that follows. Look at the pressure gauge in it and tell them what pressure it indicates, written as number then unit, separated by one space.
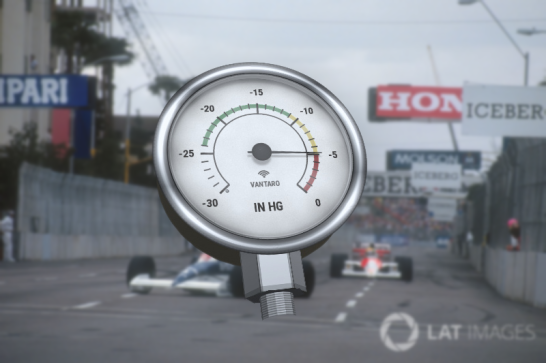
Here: -5 inHg
